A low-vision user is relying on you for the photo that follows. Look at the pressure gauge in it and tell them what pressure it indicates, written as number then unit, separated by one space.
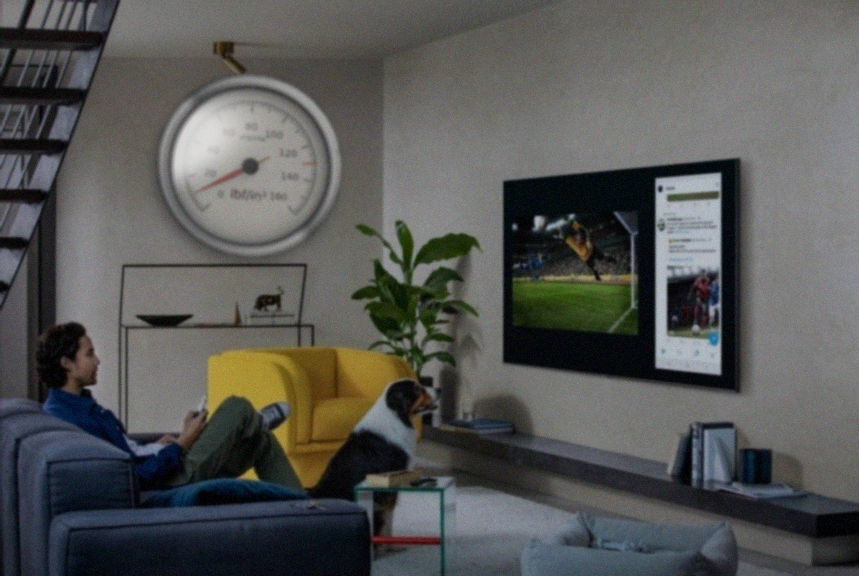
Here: 10 psi
